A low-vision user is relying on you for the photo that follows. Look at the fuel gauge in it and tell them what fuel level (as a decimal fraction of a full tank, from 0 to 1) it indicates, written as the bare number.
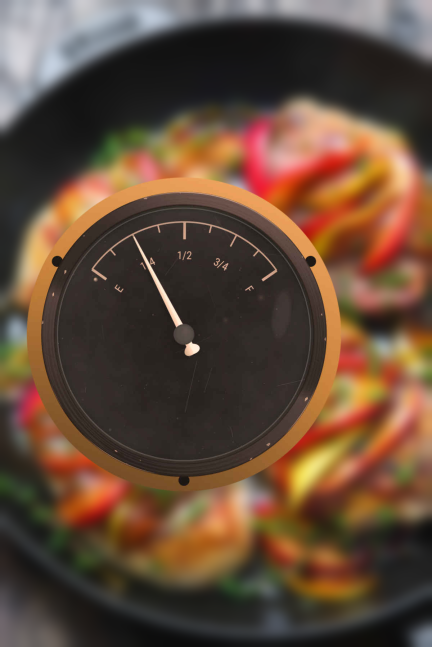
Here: 0.25
